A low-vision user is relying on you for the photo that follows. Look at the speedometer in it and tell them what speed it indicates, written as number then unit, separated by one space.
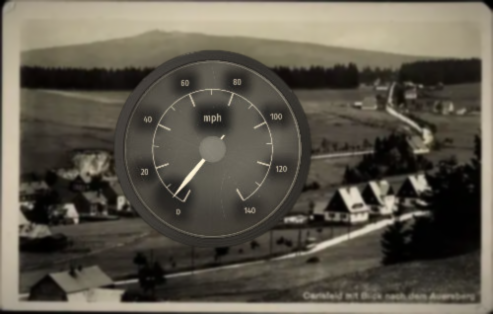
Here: 5 mph
